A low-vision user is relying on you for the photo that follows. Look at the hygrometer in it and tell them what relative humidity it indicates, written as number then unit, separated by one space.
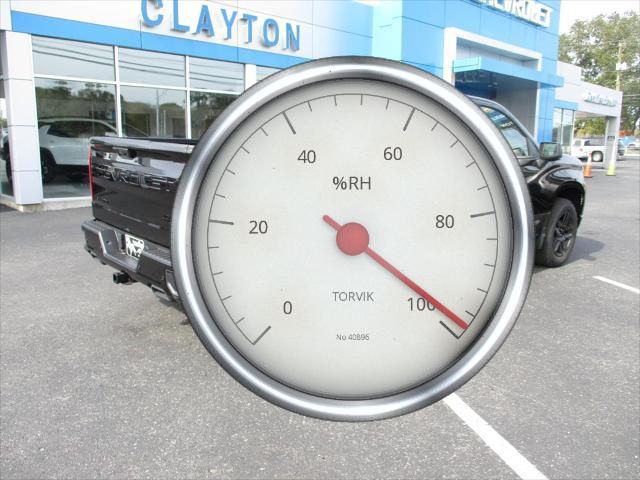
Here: 98 %
